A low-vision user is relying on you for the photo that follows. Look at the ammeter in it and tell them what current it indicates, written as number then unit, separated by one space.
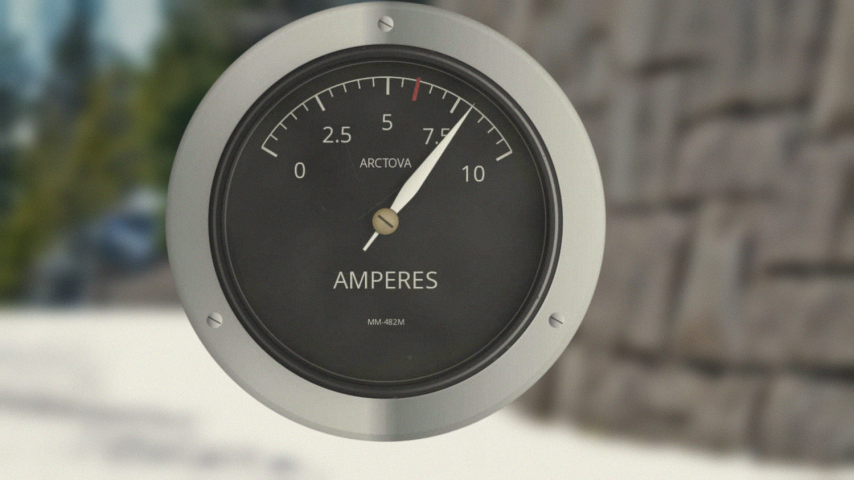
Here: 8 A
